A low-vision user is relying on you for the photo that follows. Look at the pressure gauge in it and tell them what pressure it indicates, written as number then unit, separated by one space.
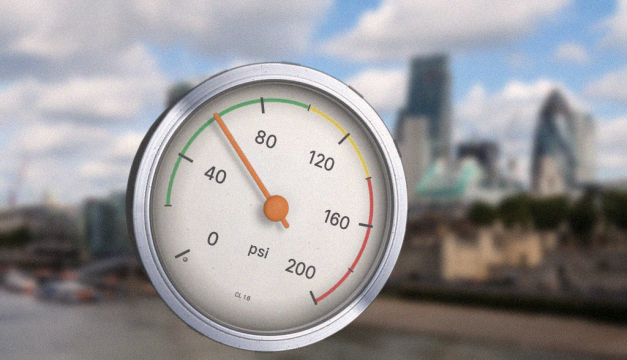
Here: 60 psi
